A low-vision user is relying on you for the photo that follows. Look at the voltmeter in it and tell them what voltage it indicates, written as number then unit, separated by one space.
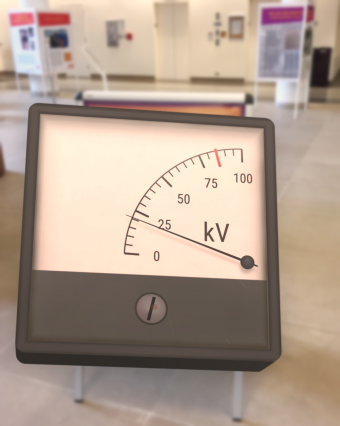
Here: 20 kV
